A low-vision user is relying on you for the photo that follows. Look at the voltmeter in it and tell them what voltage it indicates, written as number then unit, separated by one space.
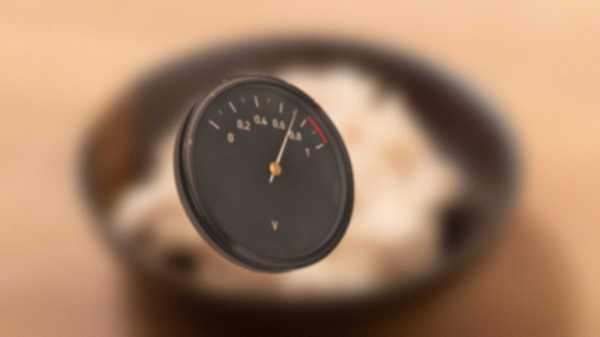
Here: 0.7 V
